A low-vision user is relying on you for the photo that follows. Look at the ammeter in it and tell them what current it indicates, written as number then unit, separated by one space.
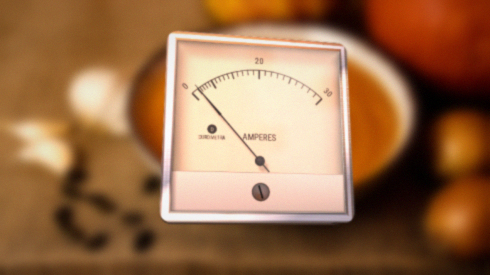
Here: 5 A
